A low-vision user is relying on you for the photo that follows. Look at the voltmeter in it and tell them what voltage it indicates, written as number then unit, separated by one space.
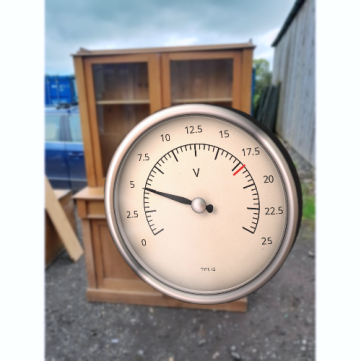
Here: 5 V
